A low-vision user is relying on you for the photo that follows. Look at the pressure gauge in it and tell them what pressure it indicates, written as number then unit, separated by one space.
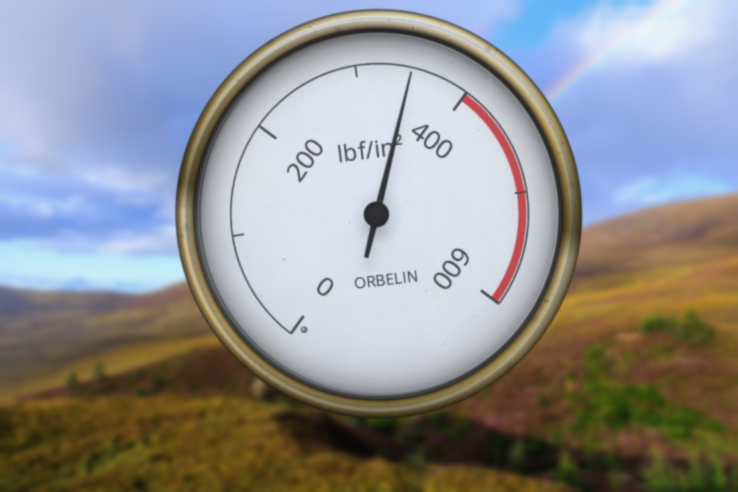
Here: 350 psi
